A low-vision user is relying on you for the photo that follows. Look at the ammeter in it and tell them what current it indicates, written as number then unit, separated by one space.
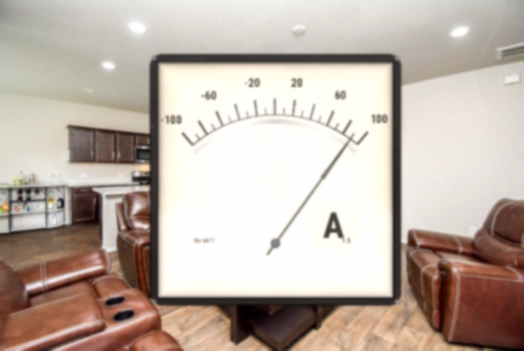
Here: 90 A
